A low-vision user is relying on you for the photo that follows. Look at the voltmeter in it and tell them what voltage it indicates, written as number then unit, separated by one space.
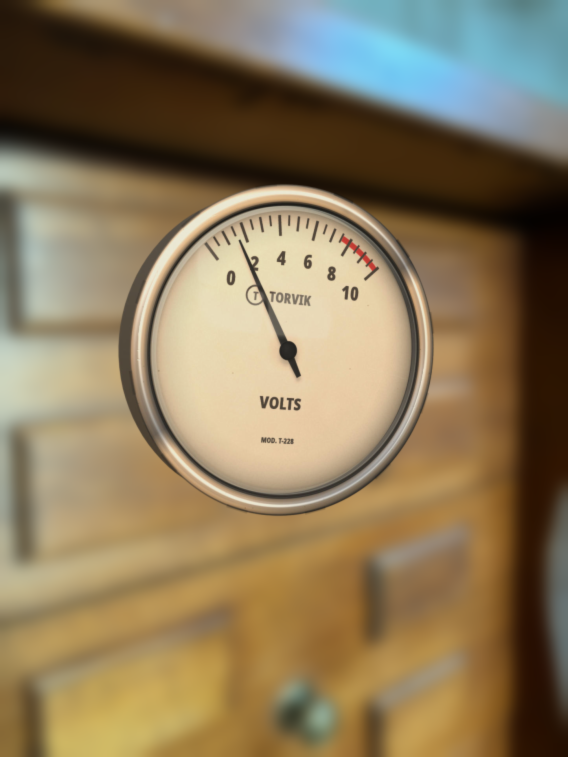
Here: 1.5 V
